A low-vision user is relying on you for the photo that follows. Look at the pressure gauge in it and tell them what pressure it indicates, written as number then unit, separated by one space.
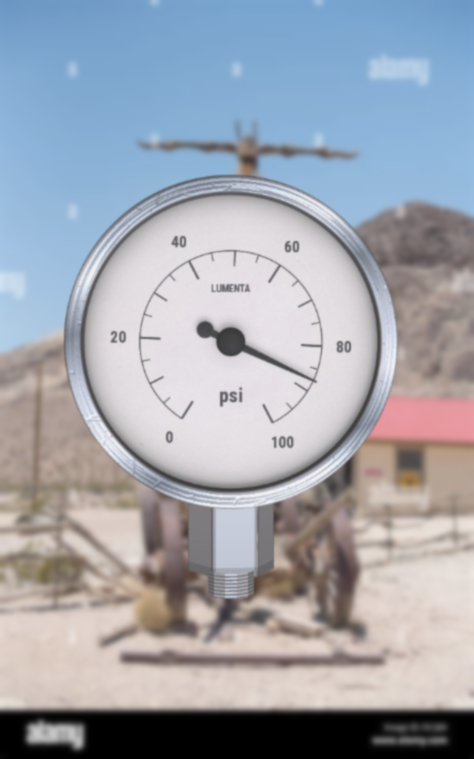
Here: 87.5 psi
